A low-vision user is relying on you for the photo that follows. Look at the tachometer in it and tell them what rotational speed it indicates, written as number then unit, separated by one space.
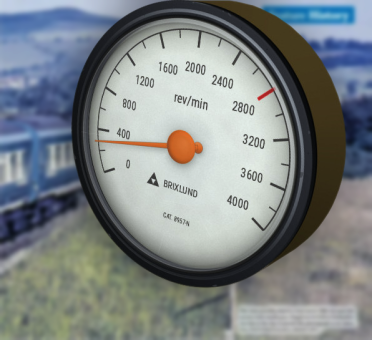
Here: 300 rpm
